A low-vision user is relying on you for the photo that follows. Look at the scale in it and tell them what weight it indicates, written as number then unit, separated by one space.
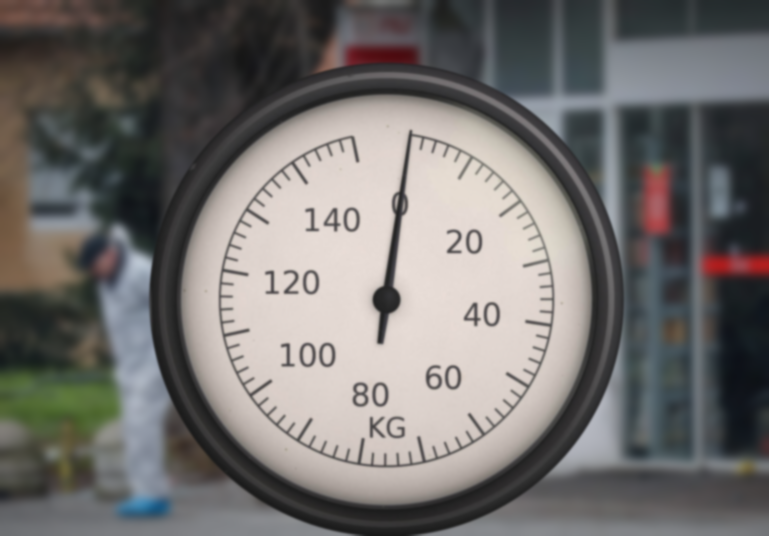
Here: 0 kg
